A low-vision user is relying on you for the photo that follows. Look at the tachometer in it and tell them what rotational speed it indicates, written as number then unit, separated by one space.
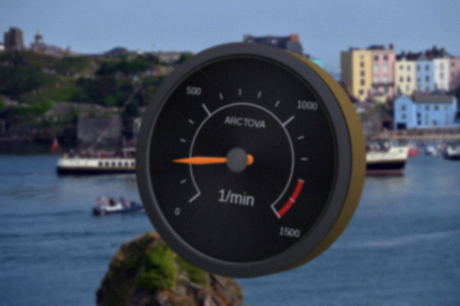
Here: 200 rpm
